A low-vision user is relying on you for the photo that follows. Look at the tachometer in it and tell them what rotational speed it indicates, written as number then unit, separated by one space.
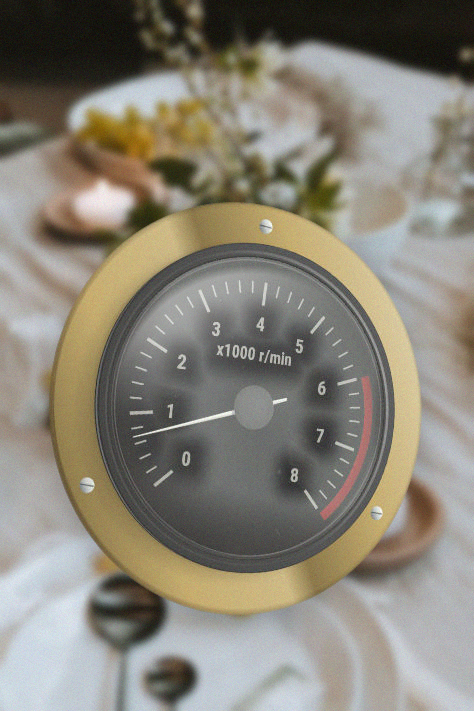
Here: 700 rpm
